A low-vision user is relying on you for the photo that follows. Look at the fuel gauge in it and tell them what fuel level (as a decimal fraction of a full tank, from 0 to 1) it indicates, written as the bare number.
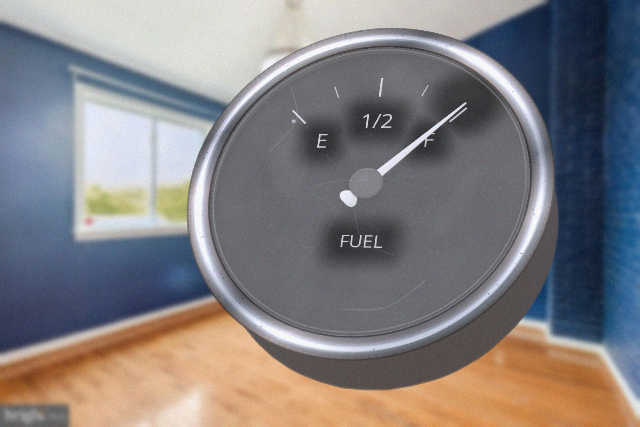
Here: 1
